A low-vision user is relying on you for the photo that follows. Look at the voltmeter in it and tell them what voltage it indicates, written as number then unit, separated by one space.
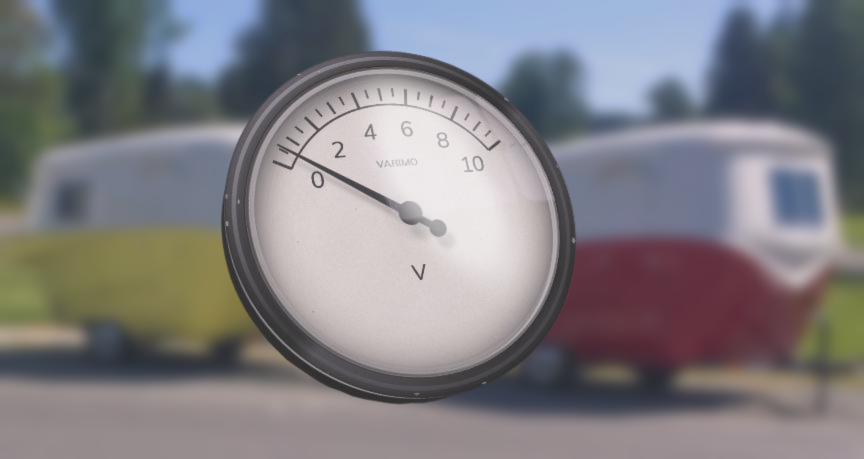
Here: 0.5 V
